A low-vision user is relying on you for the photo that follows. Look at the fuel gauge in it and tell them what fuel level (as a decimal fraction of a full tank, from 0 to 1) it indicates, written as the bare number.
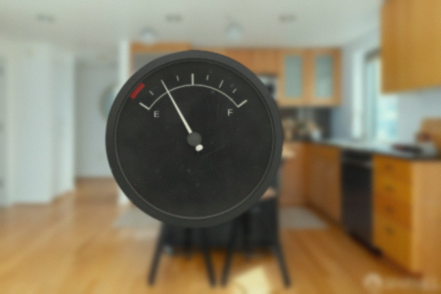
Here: 0.25
